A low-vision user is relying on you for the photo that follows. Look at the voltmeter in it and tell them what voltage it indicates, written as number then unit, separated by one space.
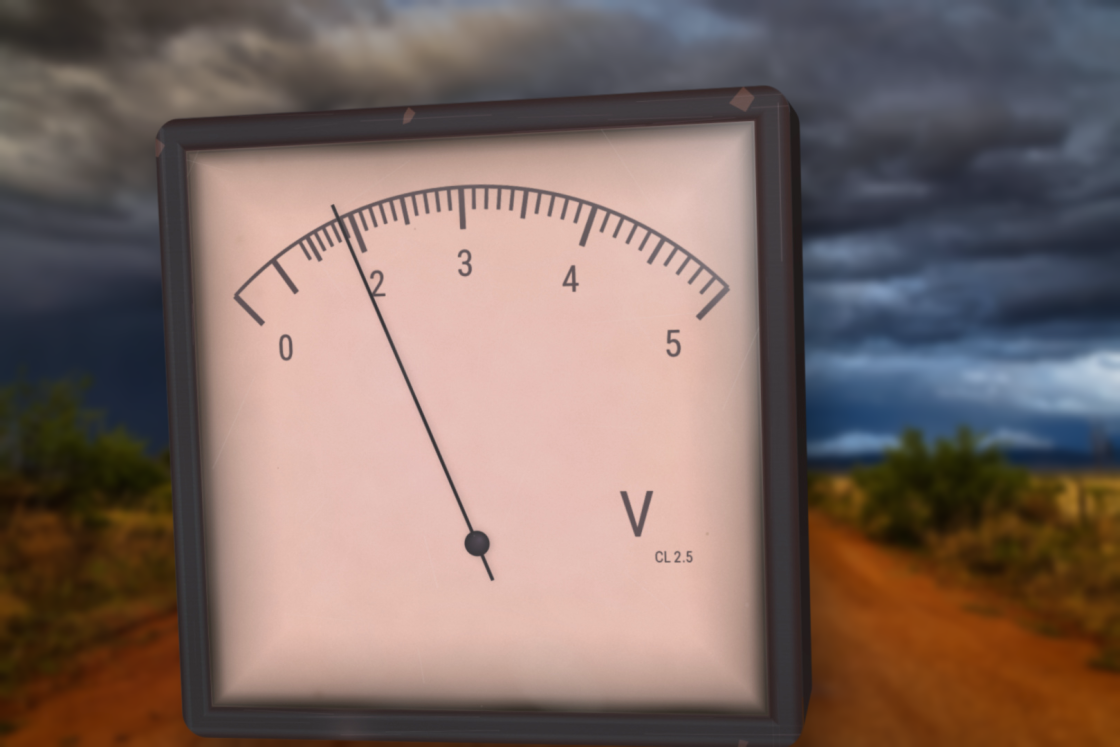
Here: 1.9 V
